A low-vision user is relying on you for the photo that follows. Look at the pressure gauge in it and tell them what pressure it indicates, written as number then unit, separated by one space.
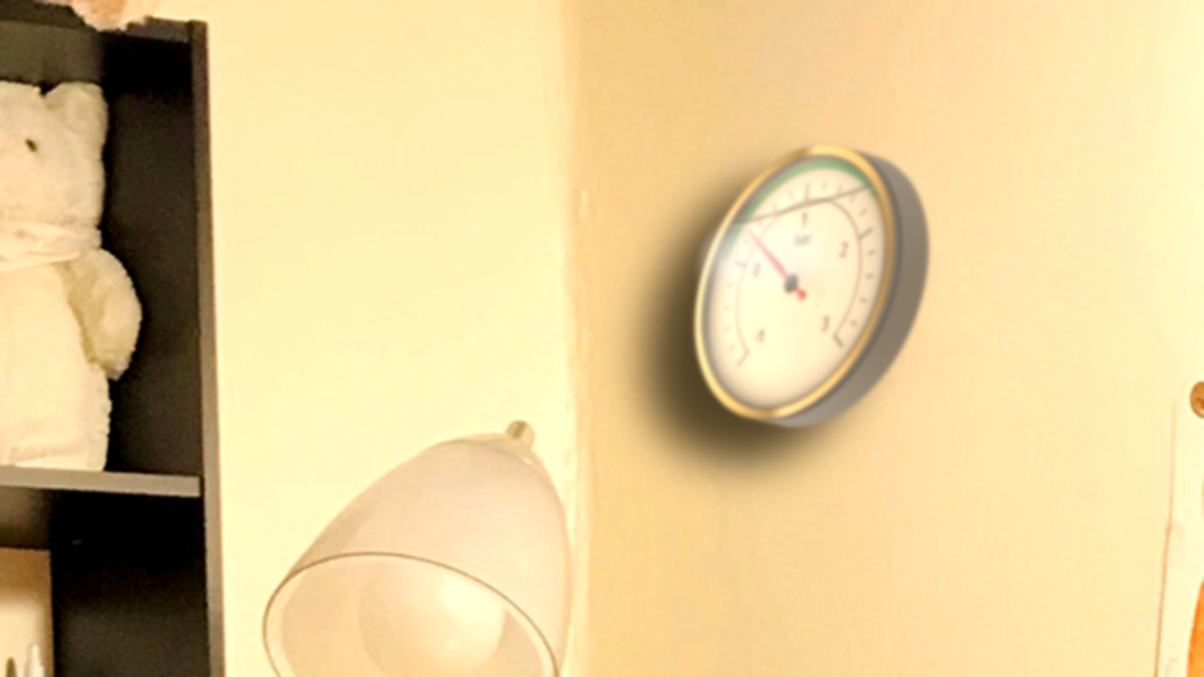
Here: 0.3 bar
